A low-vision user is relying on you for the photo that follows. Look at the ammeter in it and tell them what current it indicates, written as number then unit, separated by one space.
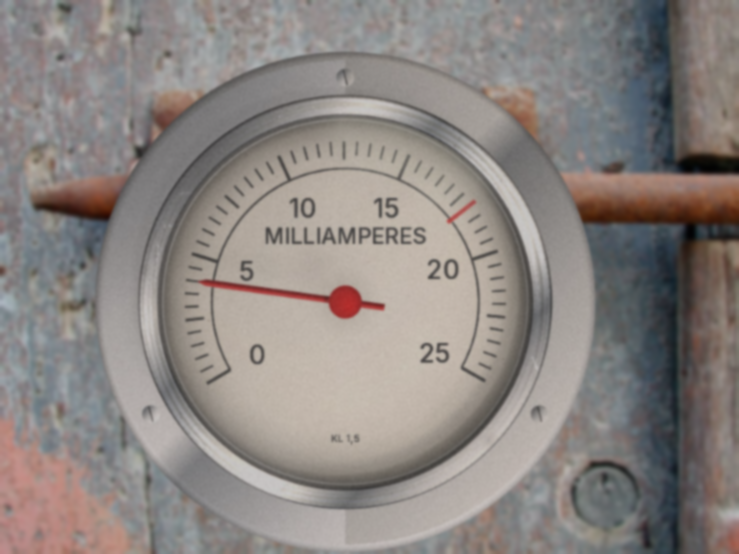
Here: 4 mA
